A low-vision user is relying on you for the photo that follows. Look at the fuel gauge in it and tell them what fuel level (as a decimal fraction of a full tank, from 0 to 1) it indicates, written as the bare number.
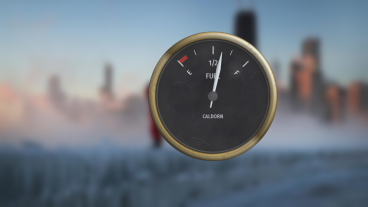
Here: 0.625
